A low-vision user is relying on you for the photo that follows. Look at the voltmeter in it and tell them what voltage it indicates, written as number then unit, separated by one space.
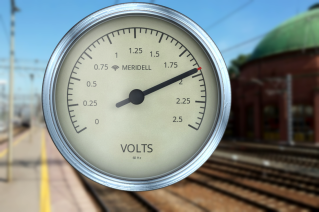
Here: 1.95 V
